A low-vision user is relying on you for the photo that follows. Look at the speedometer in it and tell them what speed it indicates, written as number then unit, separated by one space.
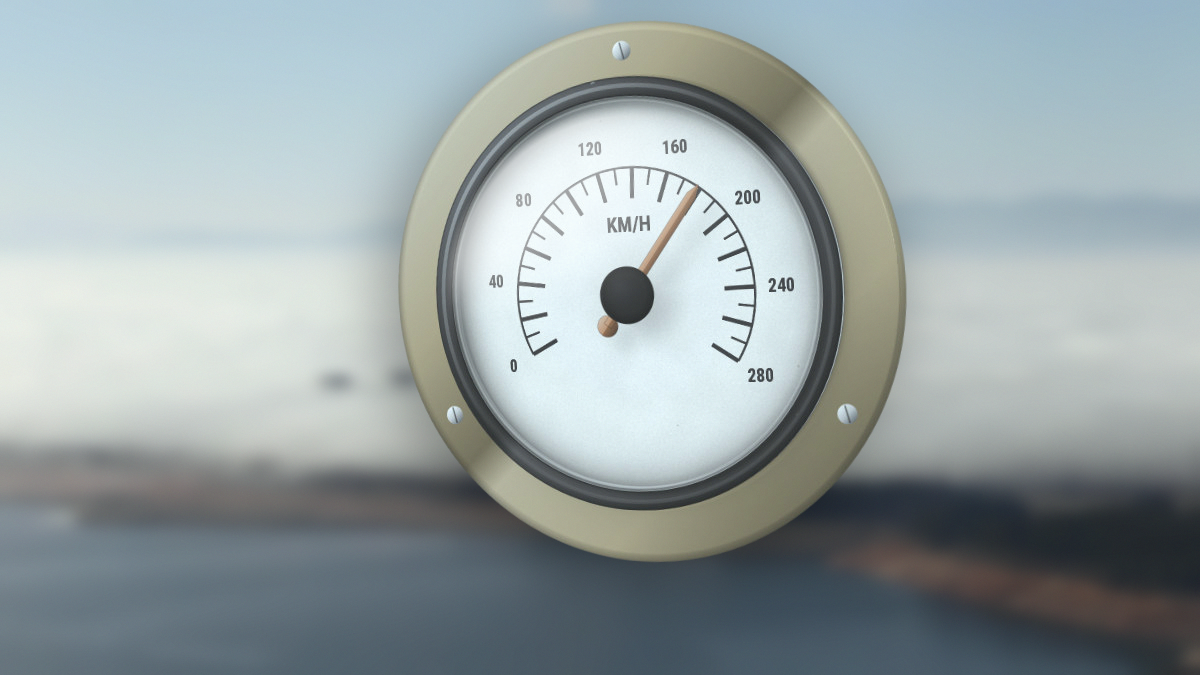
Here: 180 km/h
